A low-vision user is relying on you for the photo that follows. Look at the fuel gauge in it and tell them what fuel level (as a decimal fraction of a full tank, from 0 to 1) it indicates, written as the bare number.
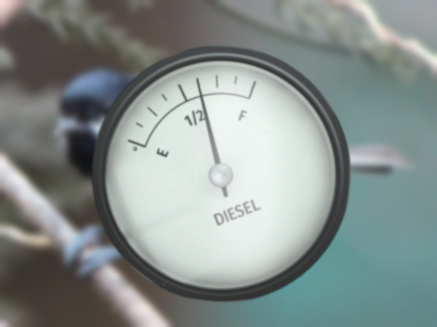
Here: 0.625
